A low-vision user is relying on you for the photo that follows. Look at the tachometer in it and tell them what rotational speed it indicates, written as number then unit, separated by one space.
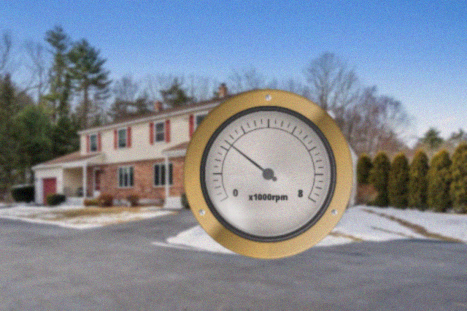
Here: 2250 rpm
